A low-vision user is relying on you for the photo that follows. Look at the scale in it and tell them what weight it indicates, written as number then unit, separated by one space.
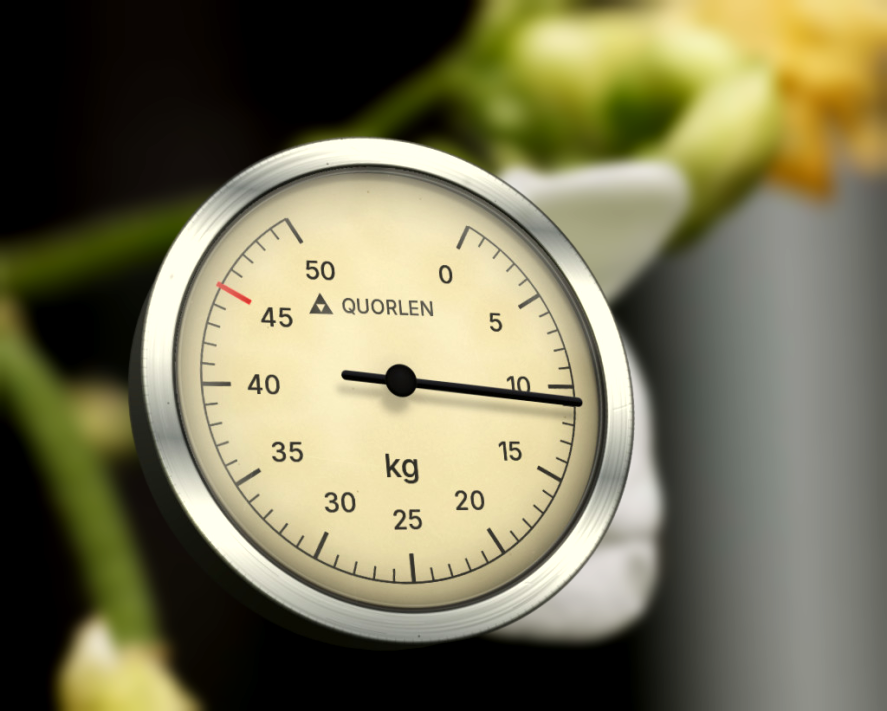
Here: 11 kg
